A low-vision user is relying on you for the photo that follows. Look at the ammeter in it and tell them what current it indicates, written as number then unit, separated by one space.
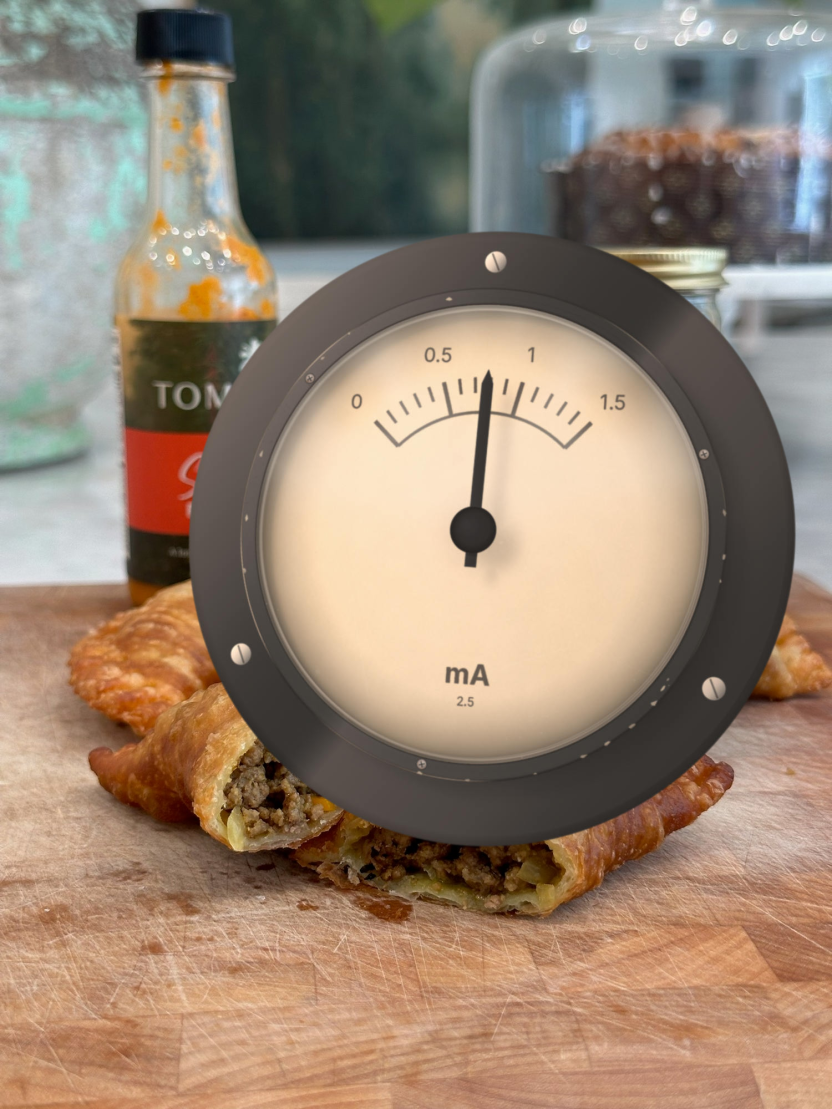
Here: 0.8 mA
